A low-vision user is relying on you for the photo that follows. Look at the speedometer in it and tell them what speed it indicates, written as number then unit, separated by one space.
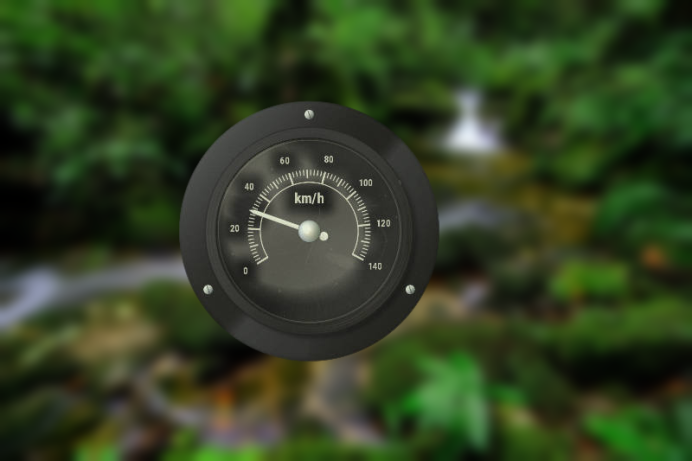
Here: 30 km/h
